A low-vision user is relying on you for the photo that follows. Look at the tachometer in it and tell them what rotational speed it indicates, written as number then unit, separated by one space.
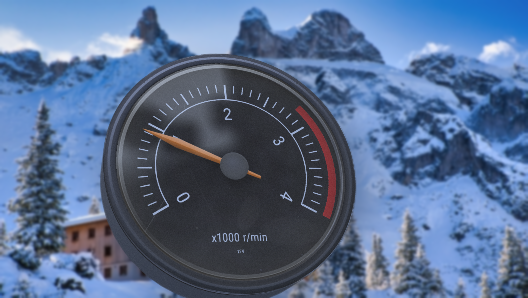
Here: 900 rpm
